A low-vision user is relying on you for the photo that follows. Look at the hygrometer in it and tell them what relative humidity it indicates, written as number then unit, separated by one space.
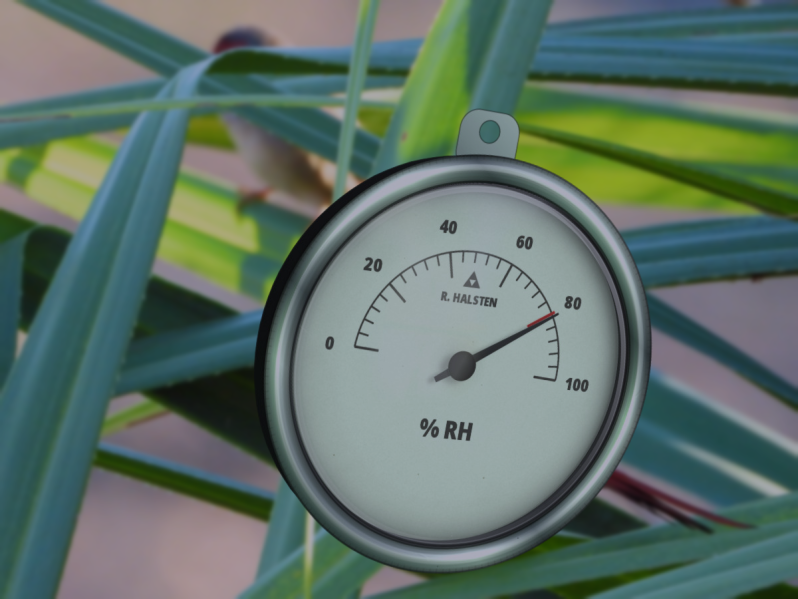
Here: 80 %
